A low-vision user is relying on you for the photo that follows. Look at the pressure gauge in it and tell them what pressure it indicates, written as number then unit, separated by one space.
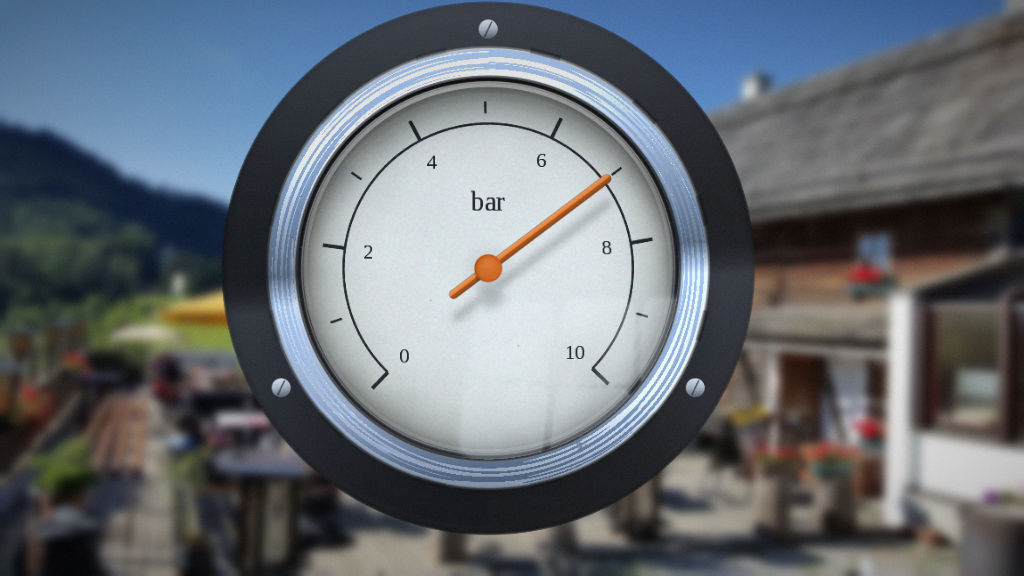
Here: 7 bar
